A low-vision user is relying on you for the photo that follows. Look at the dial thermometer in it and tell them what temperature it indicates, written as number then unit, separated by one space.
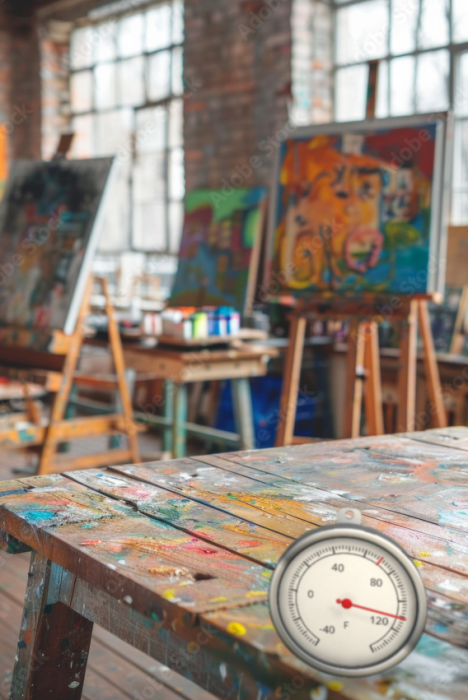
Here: 110 °F
